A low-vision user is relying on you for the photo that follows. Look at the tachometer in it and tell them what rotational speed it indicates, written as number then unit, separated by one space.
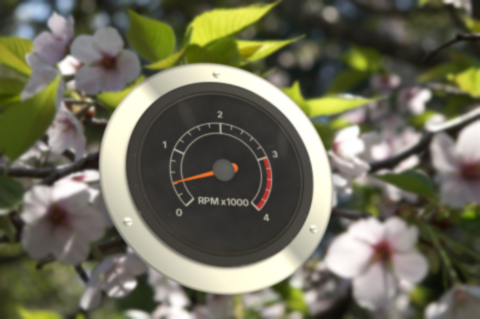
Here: 400 rpm
